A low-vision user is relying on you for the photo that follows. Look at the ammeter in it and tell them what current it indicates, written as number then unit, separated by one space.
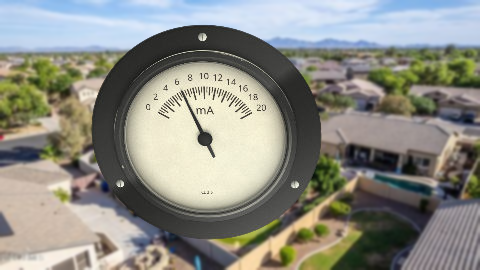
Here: 6 mA
